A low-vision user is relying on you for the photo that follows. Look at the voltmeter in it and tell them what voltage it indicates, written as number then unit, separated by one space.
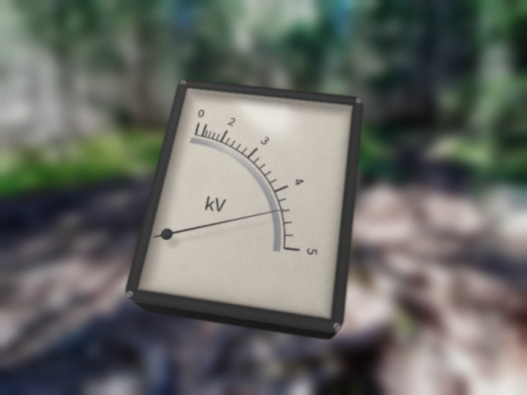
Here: 4.4 kV
